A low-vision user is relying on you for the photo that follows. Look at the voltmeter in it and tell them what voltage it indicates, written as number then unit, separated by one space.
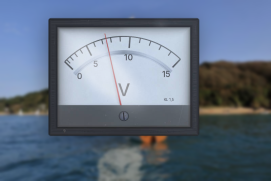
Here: 7.5 V
